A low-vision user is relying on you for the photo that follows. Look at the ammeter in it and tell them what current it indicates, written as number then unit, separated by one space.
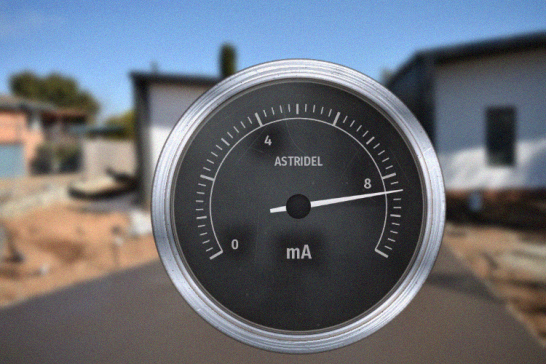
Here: 8.4 mA
